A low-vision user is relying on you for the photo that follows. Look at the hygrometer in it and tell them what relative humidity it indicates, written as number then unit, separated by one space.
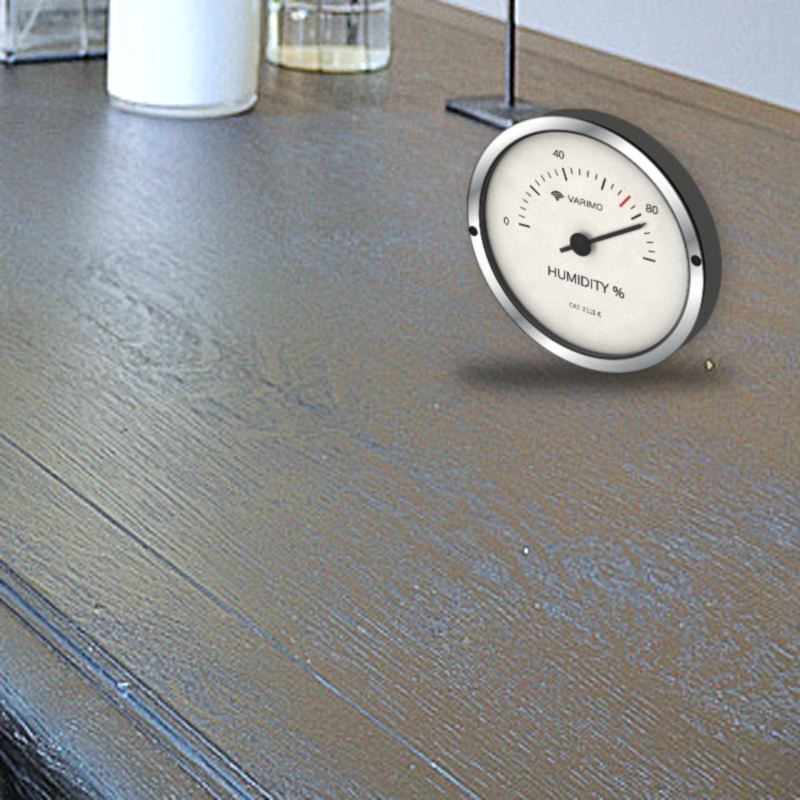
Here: 84 %
